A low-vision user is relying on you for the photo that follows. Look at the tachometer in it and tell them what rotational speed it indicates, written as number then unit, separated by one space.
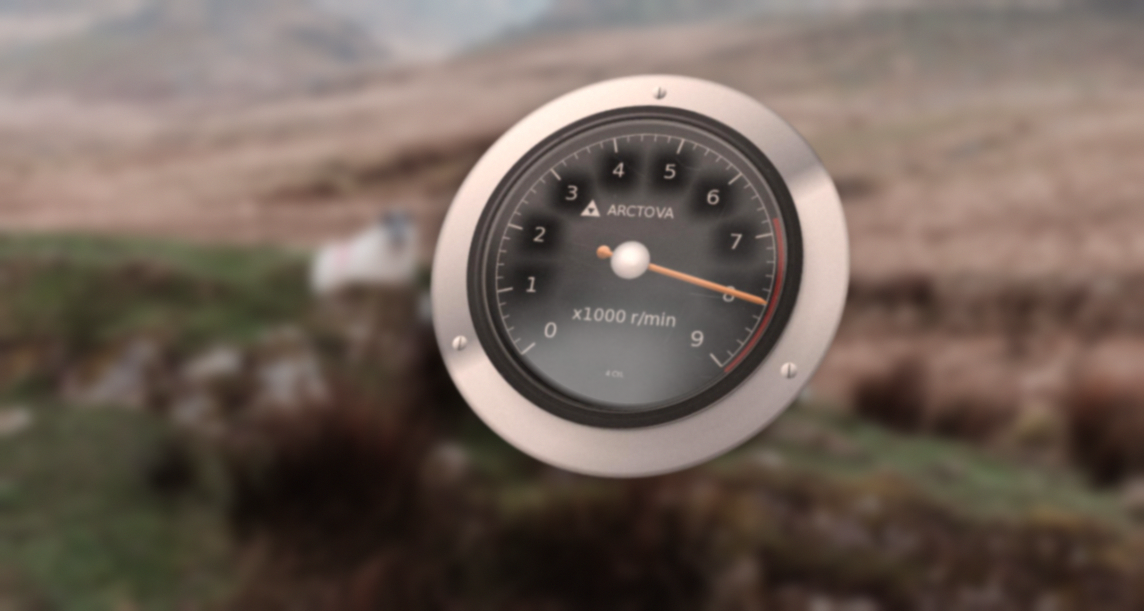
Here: 8000 rpm
